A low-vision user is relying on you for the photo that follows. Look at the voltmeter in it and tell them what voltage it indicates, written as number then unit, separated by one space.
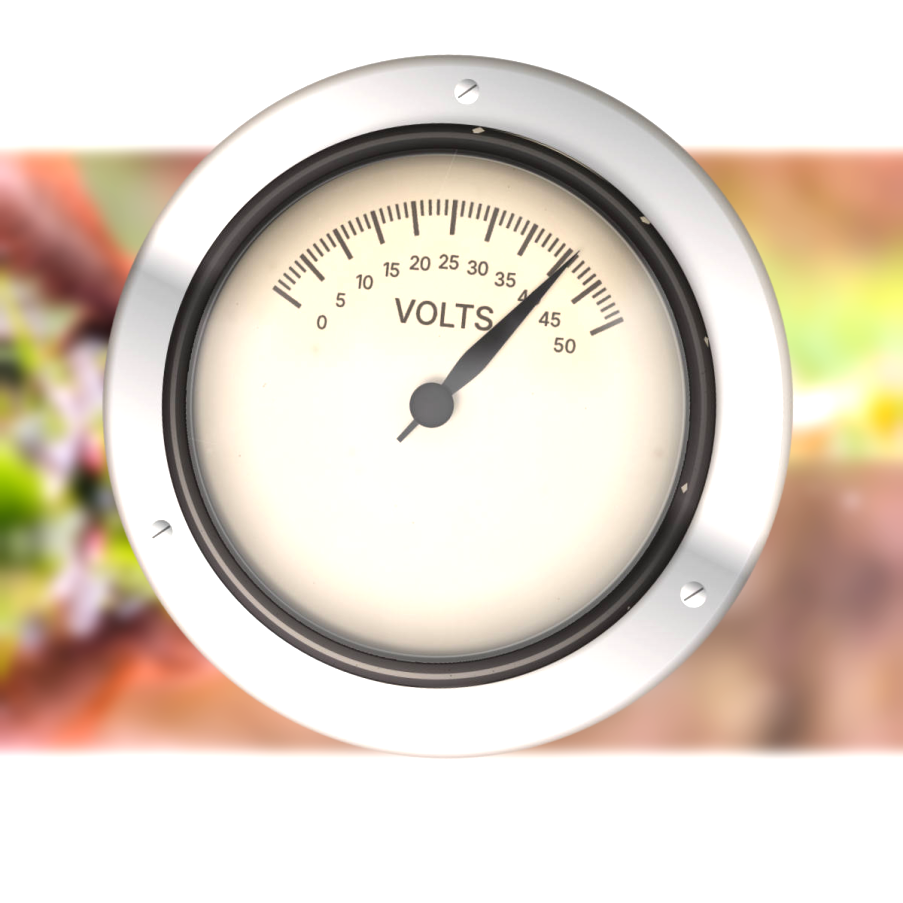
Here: 41 V
